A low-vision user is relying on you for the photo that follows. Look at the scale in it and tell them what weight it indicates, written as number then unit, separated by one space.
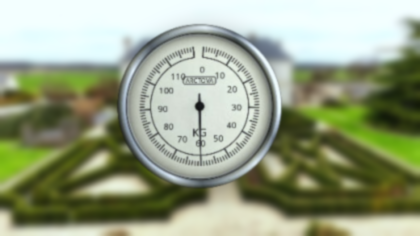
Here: 60 kg
